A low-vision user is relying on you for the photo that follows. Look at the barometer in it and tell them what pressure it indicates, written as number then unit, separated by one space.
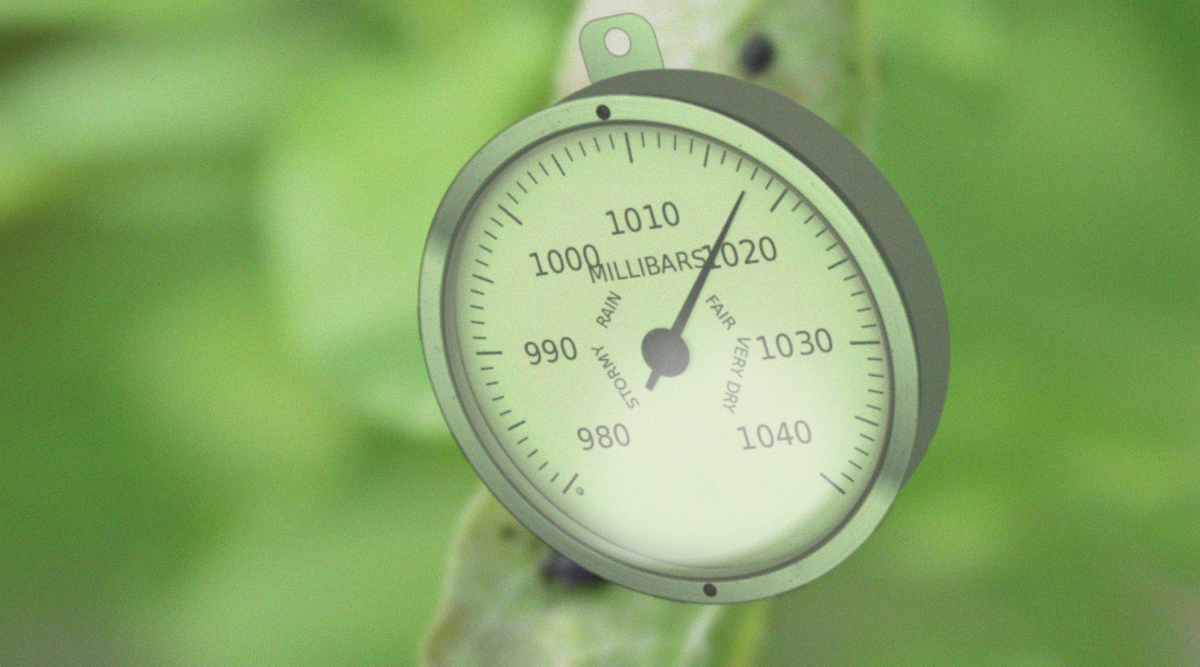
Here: 1018 mbar
